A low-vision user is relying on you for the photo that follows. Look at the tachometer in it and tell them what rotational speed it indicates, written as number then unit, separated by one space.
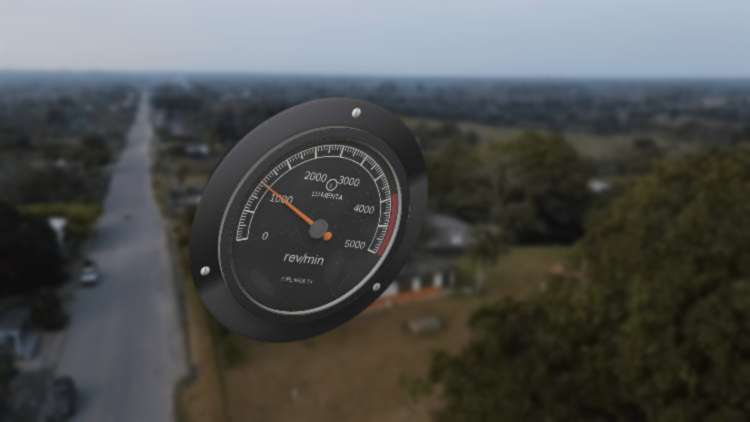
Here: 1000 rpm
